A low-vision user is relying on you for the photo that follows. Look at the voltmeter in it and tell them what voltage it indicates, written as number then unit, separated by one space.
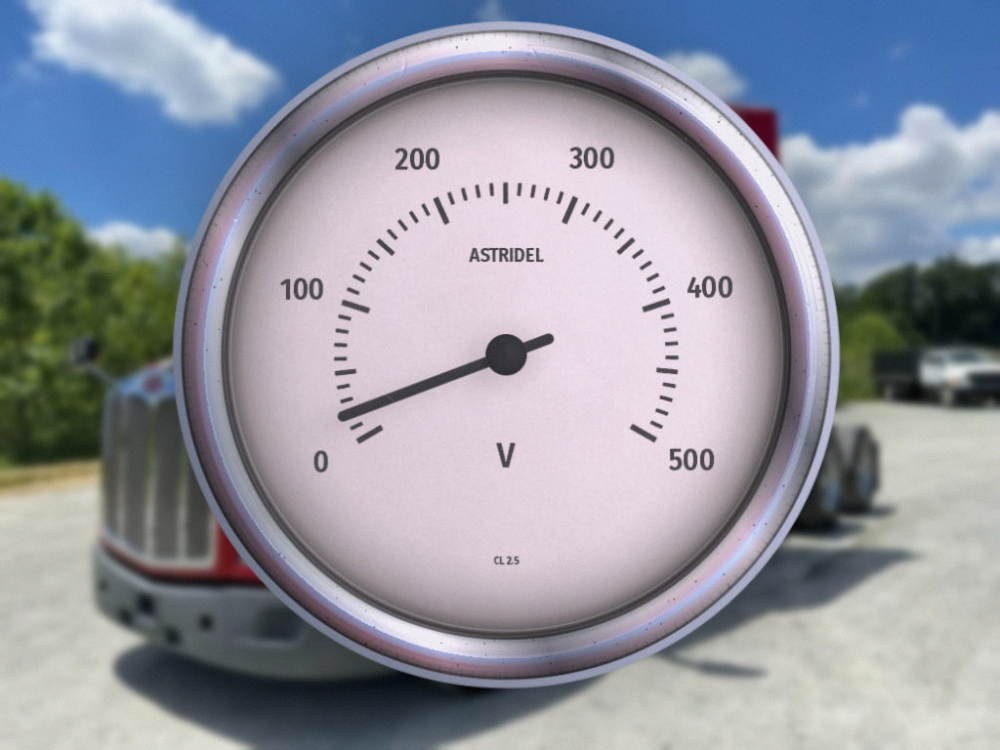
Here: 20 V
